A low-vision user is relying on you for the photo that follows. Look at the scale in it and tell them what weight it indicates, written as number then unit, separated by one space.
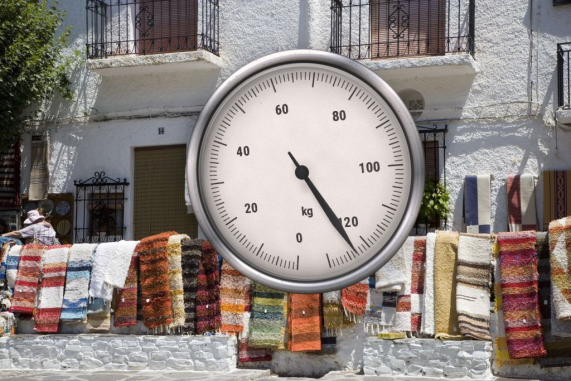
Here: 123 kg
